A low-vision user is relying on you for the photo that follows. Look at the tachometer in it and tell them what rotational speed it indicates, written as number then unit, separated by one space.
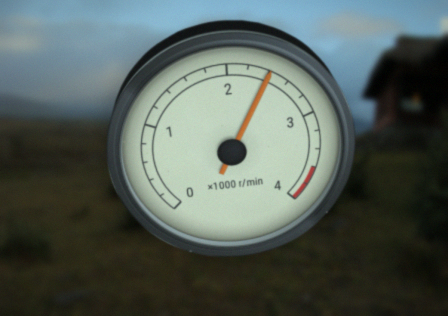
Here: 2400 rpm
